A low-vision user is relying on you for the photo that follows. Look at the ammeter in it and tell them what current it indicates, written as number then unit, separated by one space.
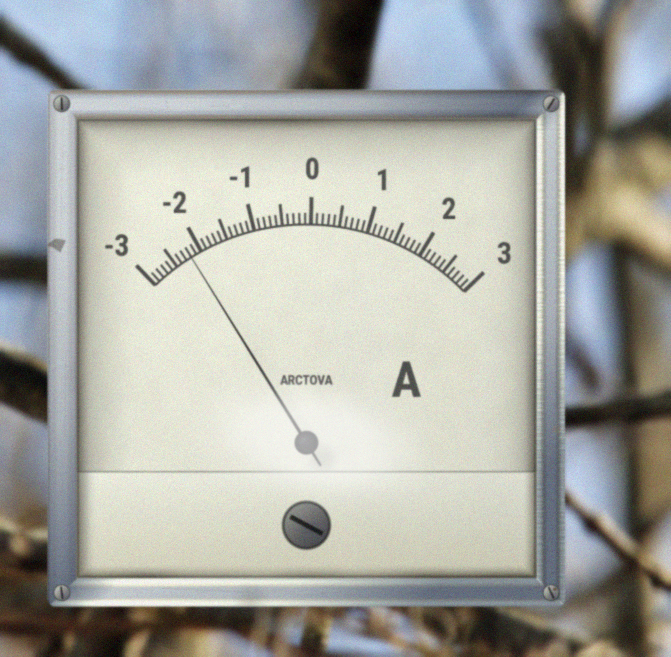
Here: -2.2 A
